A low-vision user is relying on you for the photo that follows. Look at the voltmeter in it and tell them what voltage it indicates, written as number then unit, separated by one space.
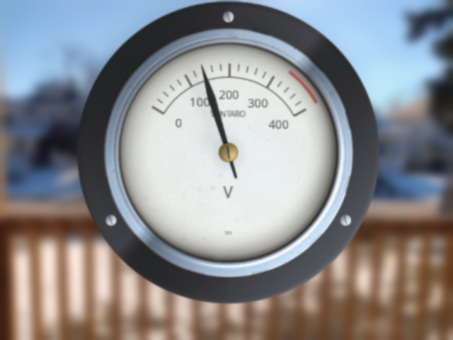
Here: 140 V
